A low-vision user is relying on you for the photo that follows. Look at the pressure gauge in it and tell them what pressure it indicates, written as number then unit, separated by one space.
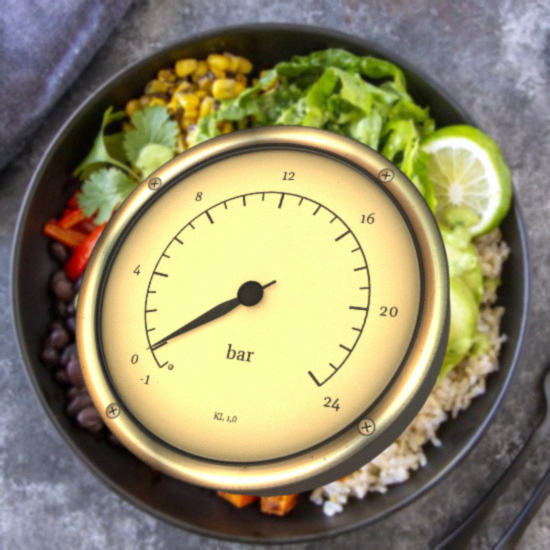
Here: 0 bar
